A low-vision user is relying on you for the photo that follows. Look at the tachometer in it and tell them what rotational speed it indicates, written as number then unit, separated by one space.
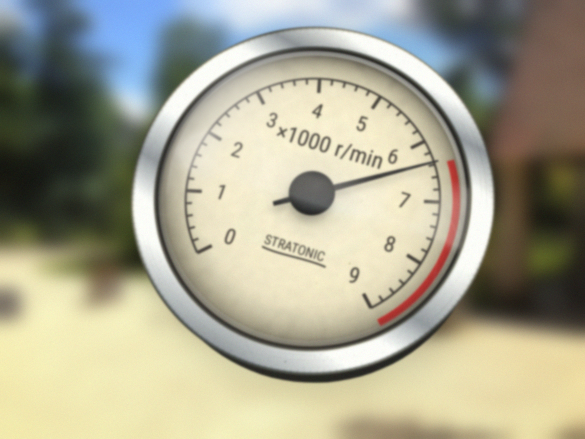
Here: 6400 rpm
